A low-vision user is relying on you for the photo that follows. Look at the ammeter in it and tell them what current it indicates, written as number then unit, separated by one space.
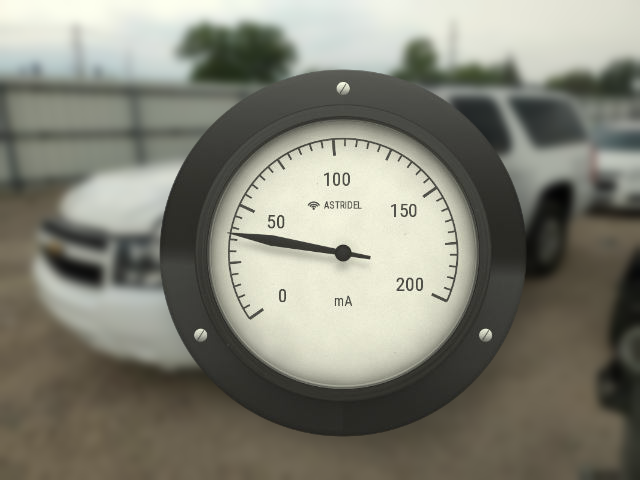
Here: 37.5 mA
